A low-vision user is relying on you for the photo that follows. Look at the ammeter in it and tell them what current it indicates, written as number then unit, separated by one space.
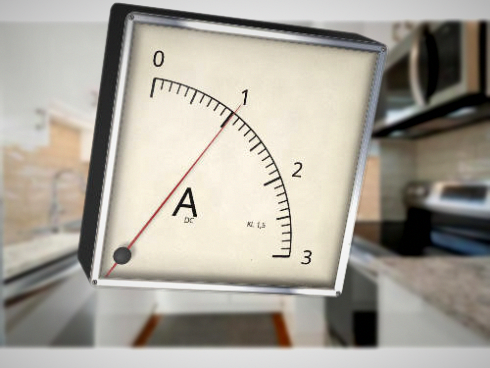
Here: 1 A
